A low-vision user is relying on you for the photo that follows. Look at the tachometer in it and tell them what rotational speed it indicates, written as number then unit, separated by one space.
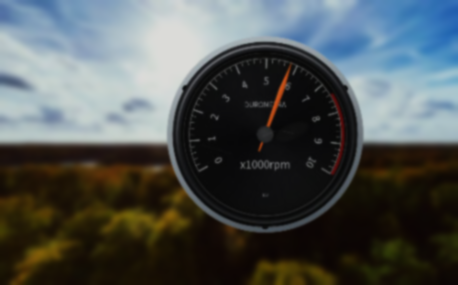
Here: 5800 rpm
